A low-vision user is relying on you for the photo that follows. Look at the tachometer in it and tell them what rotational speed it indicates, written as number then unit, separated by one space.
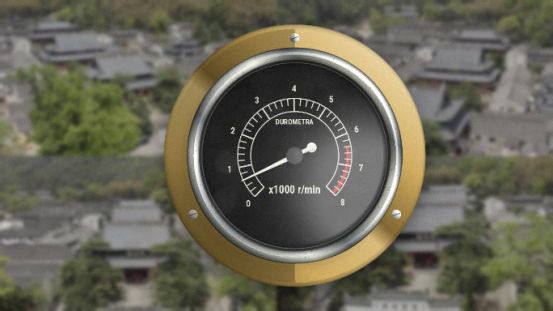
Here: 600 rpm
